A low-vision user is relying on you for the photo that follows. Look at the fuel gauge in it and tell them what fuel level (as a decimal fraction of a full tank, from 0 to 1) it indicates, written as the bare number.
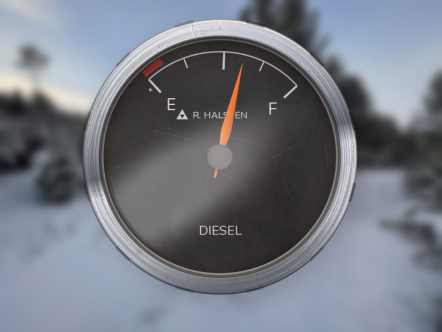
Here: 0.625
